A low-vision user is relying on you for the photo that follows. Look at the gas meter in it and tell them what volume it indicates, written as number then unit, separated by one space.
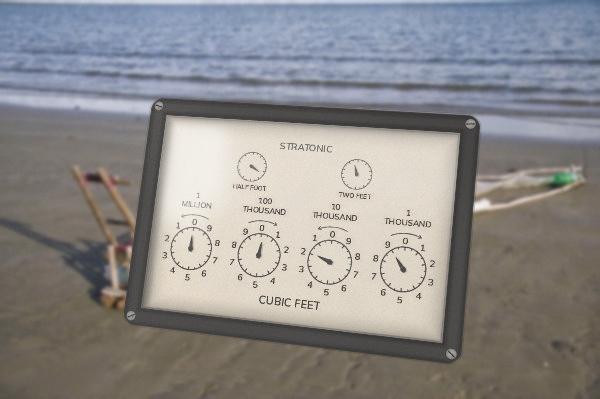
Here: 1900 ft³
